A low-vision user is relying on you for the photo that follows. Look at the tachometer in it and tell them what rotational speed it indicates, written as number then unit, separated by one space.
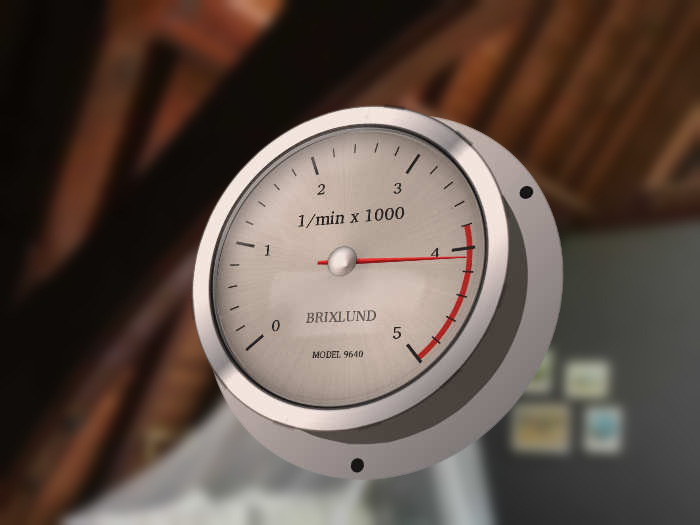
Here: 4100 rpm
